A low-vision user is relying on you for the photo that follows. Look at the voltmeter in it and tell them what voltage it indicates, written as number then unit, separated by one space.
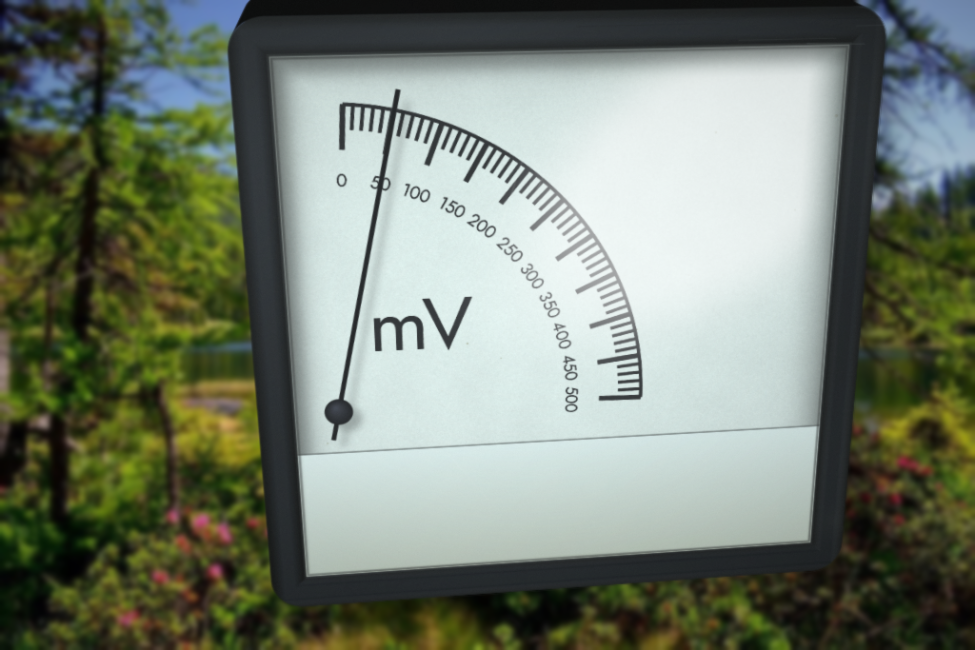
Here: 50 mV
